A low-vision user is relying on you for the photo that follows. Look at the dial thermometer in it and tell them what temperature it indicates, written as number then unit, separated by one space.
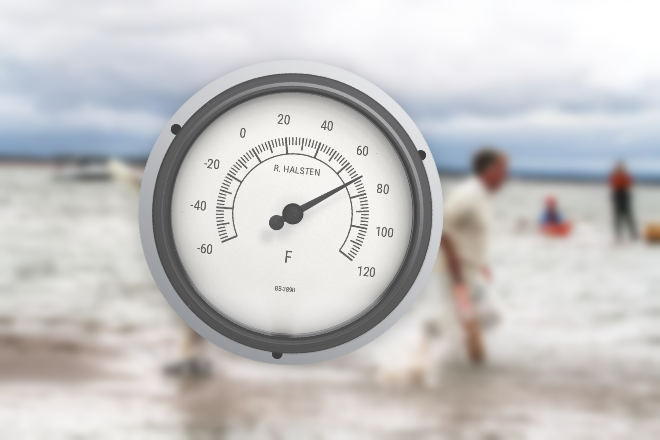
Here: 70 °F
